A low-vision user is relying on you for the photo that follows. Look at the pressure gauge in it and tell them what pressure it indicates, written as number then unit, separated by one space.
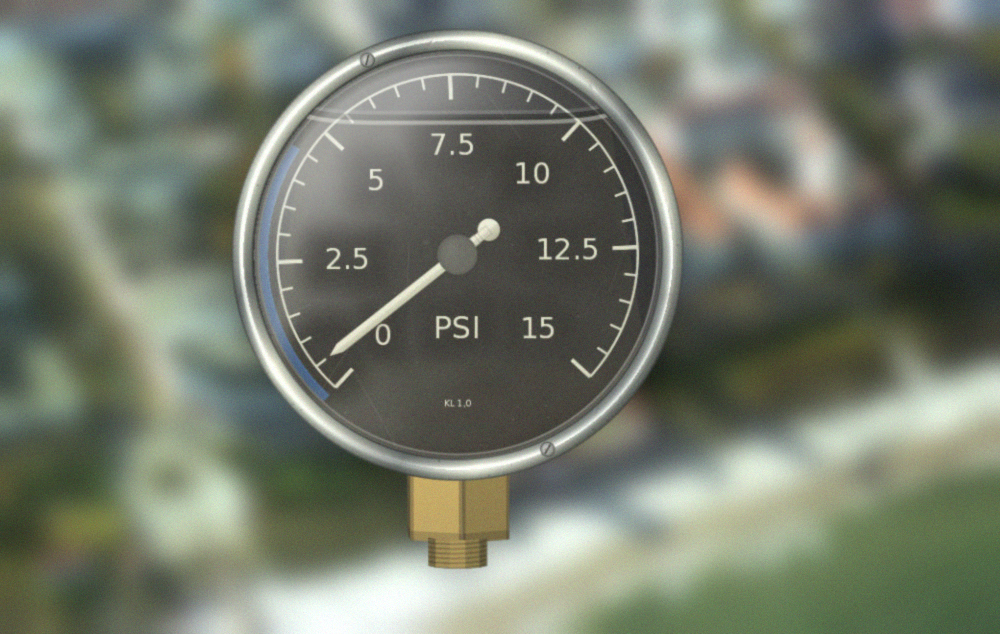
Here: 0.5 psi
